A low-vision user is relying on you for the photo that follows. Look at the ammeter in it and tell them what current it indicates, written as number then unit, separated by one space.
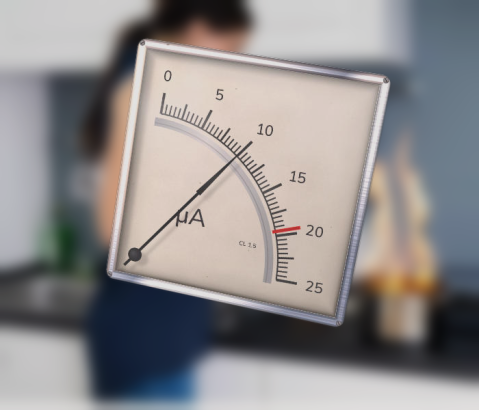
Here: 10 µA
